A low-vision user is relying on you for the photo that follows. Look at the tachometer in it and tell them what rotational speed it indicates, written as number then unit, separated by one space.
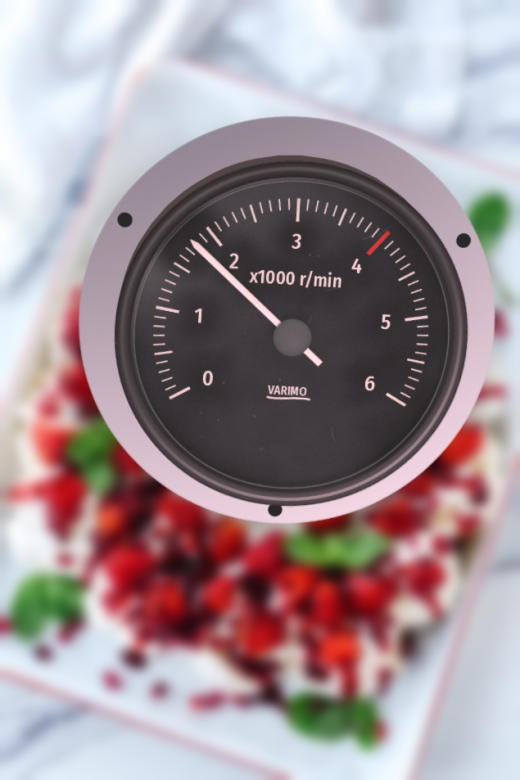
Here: 1800 rpm
